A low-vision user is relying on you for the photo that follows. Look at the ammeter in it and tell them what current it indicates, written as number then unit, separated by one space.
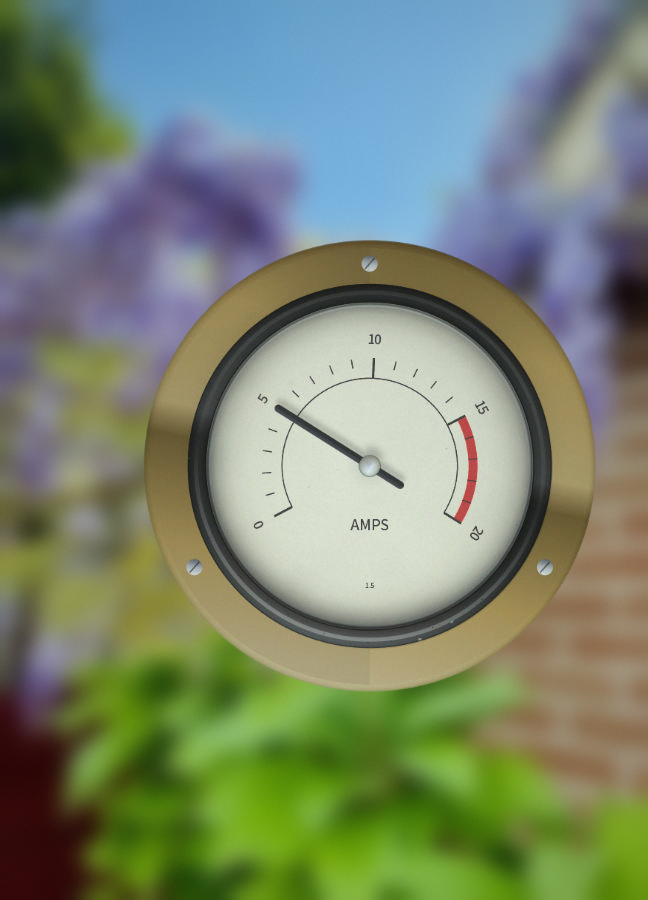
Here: 5 A
